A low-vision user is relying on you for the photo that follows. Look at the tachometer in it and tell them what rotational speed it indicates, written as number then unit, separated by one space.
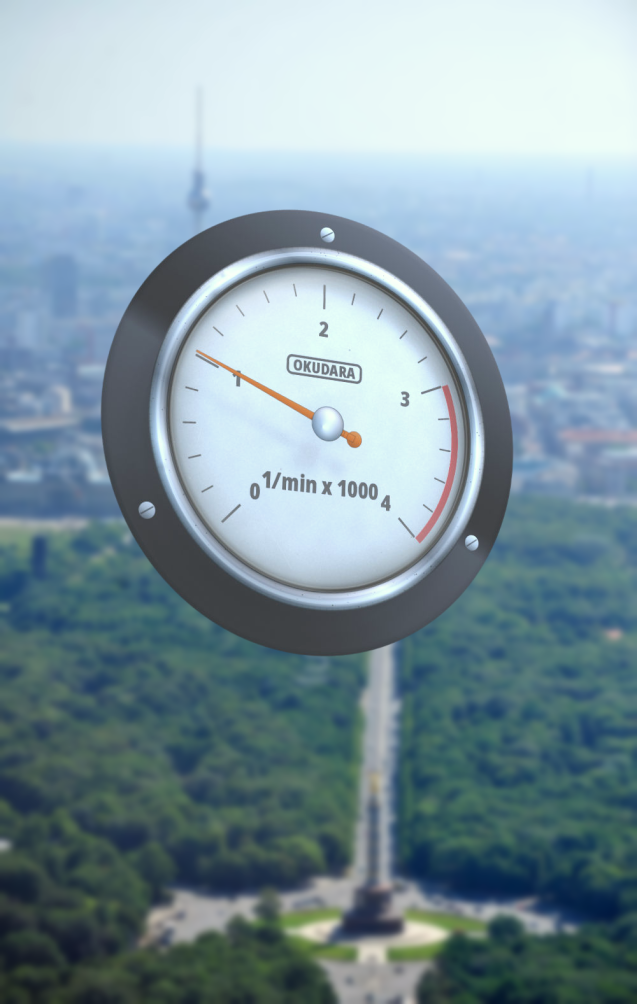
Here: 1000 rpm
